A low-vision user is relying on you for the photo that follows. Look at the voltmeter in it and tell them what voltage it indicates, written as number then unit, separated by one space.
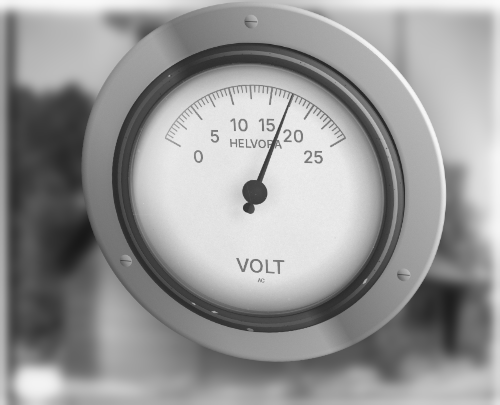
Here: 17.5 V
